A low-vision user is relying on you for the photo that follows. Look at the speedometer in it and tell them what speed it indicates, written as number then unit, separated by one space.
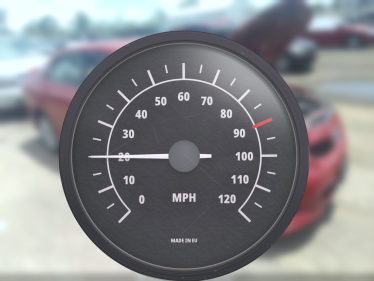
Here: 20 mph
